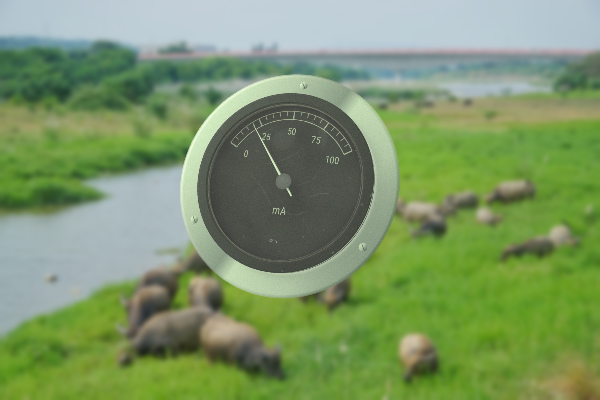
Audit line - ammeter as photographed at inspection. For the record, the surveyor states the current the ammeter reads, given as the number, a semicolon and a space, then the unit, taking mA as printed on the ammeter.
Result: 20; mA
